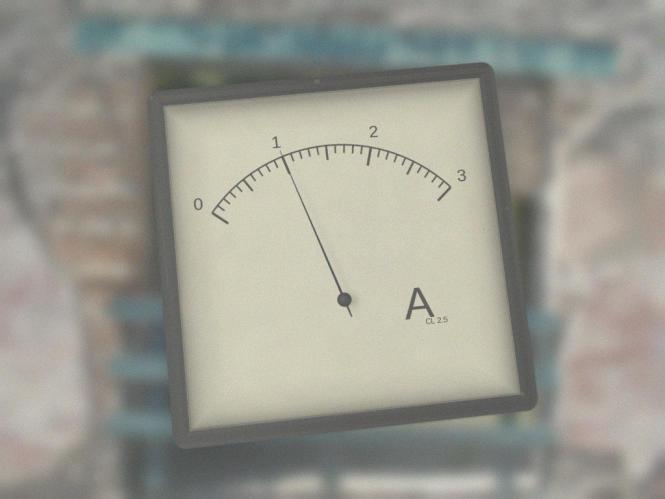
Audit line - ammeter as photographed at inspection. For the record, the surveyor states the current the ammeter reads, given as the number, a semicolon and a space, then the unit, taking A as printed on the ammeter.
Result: 1; A
